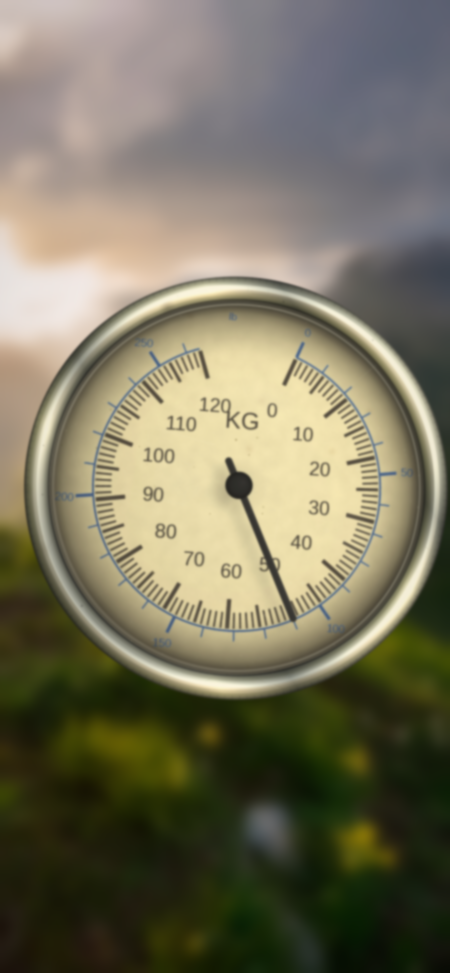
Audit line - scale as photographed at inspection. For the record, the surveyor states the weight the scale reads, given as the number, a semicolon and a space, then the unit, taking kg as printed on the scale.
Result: 50; kg
